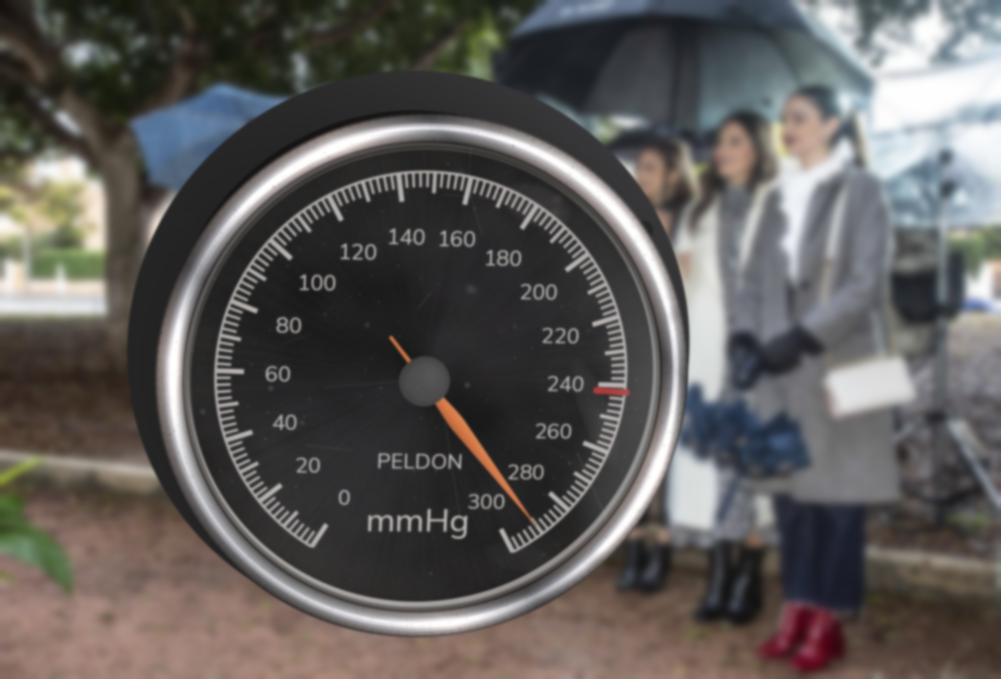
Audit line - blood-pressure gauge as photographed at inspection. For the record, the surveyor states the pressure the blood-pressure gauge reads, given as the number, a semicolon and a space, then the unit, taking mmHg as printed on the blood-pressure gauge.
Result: 290; mmHg
